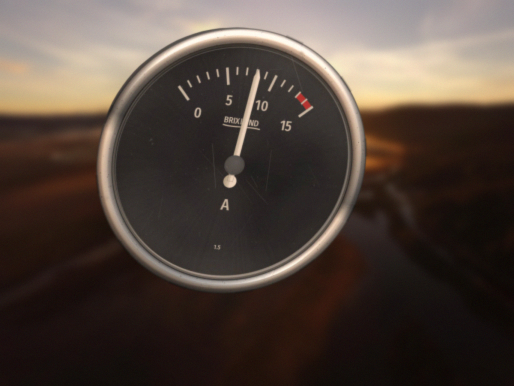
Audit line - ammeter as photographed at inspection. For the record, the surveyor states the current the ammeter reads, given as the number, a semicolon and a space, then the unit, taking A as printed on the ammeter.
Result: 8; A
